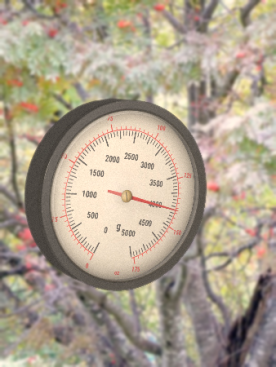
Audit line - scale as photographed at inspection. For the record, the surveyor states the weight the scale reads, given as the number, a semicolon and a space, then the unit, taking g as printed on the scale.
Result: 4000; g
